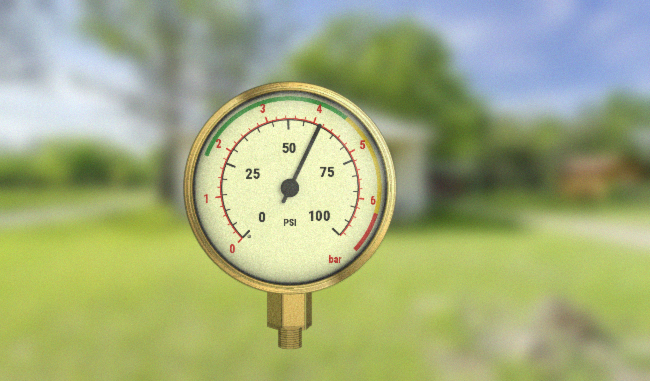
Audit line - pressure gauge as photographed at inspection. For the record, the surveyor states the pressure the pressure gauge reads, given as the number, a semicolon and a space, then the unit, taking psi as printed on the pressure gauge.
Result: 60; psi
